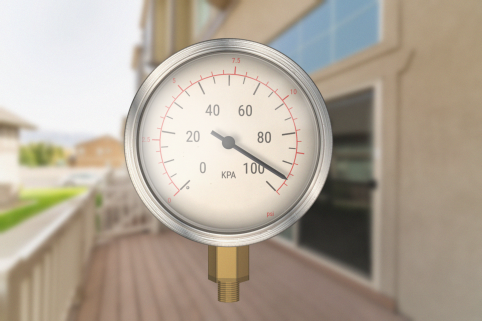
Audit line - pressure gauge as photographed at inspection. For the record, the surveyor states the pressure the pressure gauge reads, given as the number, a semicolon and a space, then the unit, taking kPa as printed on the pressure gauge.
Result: 95; kPa
